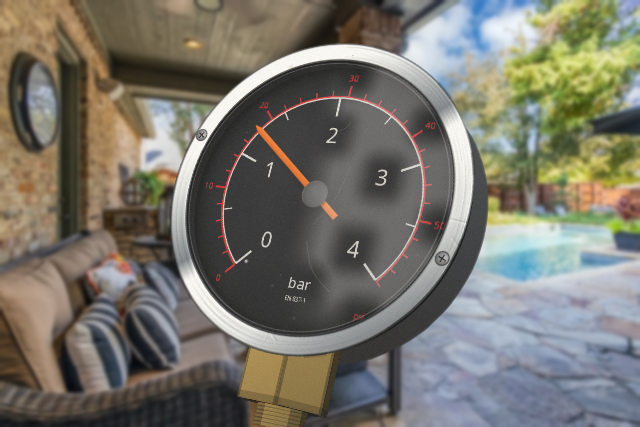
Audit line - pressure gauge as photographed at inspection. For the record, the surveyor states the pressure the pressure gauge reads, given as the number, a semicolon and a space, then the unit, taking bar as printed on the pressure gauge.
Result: 1.25; bar
